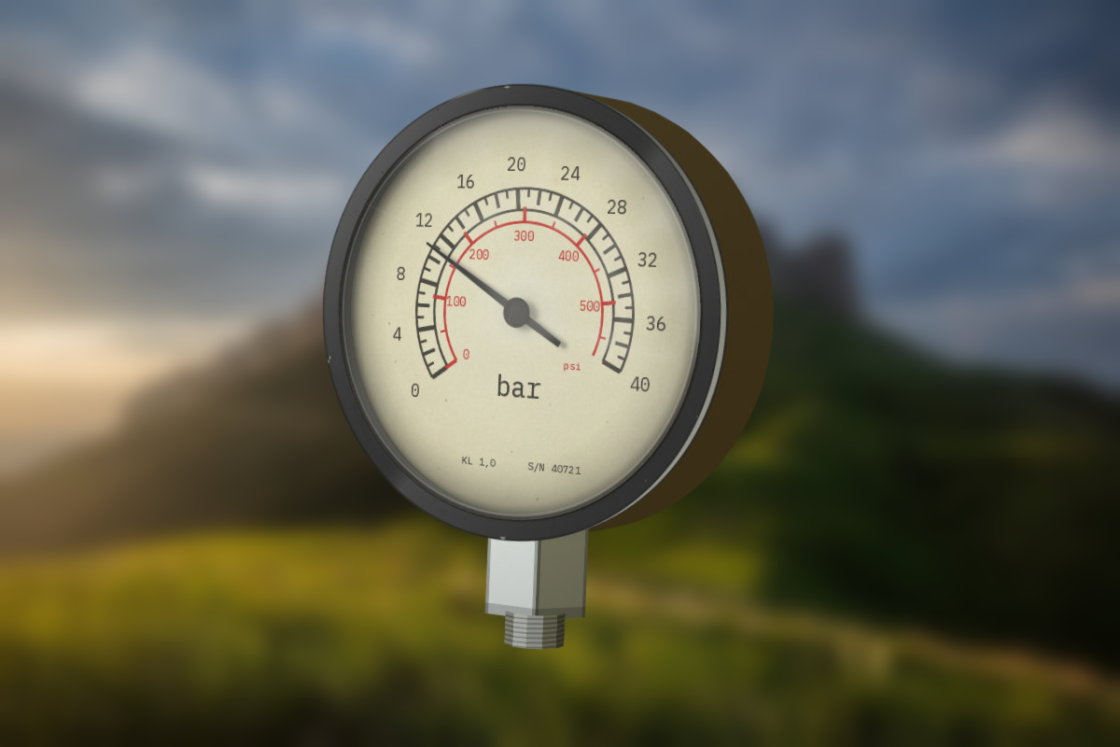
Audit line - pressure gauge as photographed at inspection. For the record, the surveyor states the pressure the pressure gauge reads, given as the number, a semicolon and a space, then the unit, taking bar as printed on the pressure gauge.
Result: 11; bar
